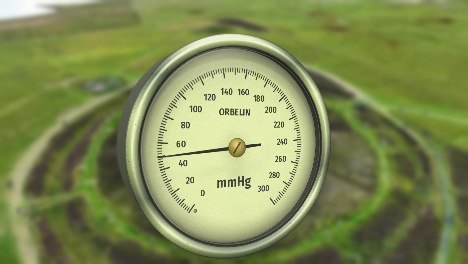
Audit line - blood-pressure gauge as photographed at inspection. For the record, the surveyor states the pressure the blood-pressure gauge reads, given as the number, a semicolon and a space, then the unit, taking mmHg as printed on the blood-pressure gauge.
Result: 50; mmHg
